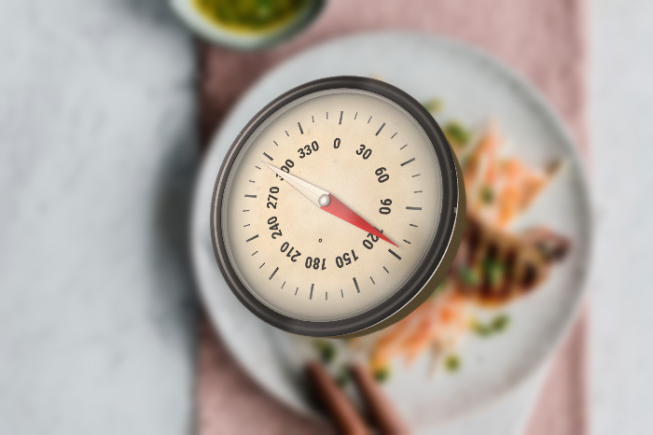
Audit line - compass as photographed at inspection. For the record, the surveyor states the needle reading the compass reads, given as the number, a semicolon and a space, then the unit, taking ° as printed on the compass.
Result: 115; °
